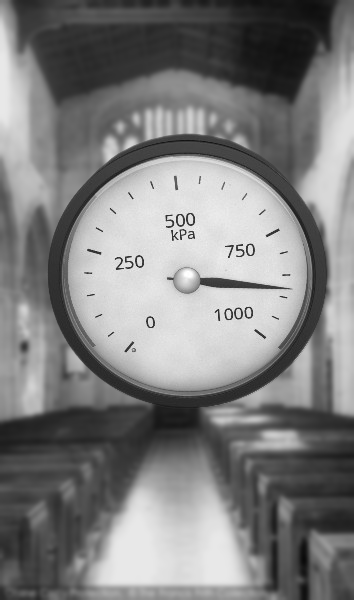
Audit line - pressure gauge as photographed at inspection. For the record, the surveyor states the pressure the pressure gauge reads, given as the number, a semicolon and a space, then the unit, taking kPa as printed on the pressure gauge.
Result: 875; kPa
